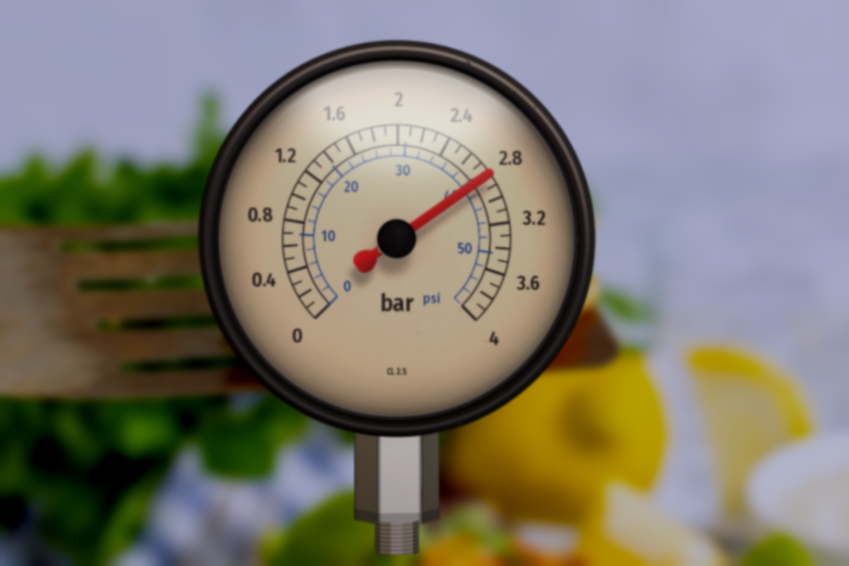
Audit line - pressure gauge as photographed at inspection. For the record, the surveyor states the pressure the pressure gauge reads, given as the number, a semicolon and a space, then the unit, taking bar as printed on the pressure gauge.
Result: 2.8; bar
